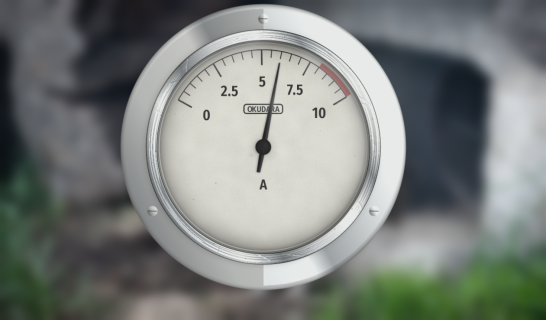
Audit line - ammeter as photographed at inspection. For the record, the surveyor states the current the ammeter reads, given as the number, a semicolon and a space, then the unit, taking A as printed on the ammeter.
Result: 6; A
